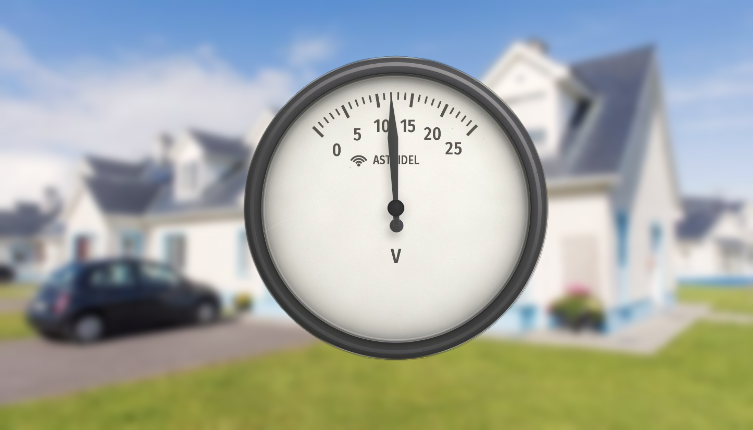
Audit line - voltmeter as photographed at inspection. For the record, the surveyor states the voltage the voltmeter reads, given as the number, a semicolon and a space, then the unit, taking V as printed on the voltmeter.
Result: 12; V
